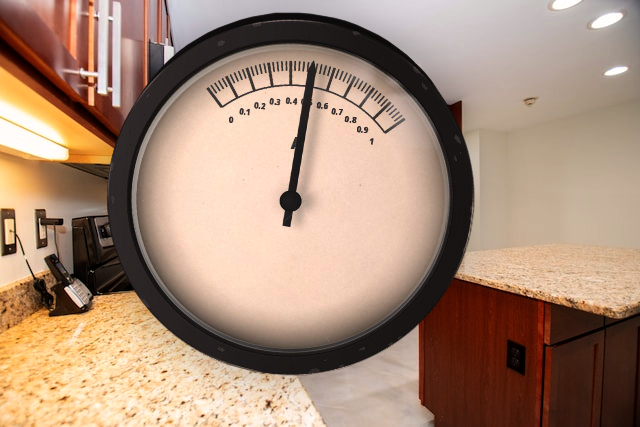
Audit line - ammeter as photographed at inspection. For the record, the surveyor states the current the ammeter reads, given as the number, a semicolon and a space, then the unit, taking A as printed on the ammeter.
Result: 0.5; A
